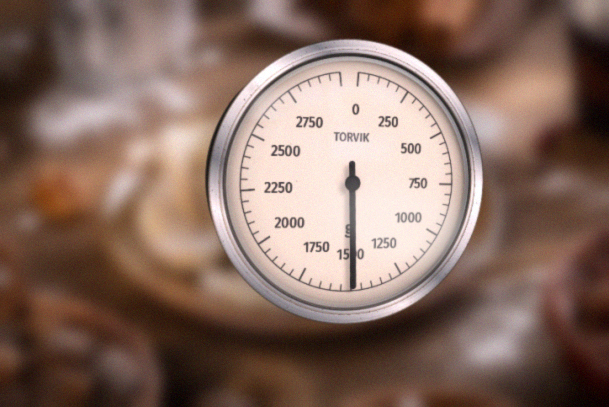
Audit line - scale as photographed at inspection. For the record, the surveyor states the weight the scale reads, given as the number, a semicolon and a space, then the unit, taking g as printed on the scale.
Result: 1500; g
